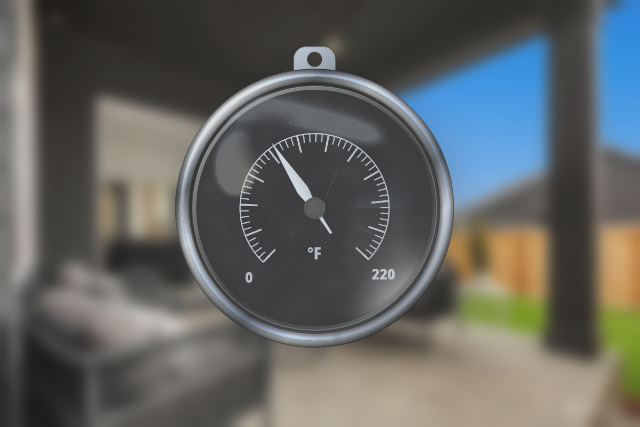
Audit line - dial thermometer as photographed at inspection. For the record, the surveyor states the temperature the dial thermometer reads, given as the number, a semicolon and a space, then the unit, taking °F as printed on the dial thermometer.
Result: 84; °F
